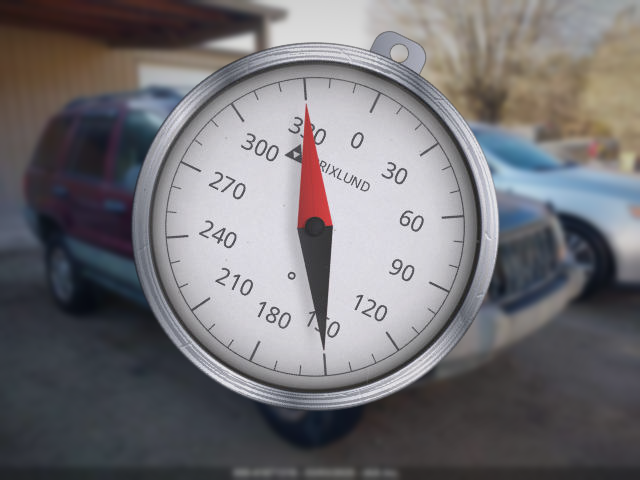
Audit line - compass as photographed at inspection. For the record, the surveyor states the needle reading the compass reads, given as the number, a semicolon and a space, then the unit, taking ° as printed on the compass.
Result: 330; °
